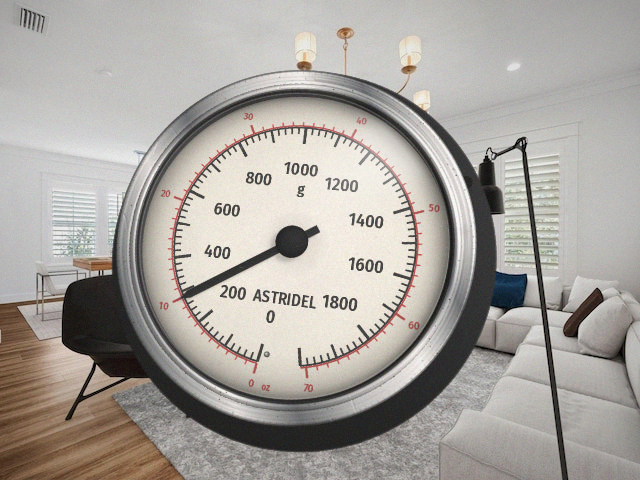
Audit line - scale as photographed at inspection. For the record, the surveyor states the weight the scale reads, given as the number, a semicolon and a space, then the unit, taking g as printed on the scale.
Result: 280; g
